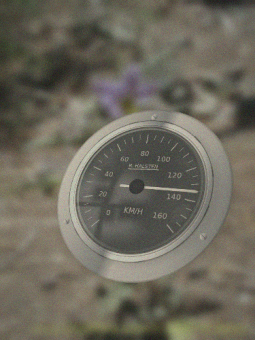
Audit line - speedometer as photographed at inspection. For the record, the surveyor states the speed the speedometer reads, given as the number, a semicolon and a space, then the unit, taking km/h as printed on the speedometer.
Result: 135; km/h
